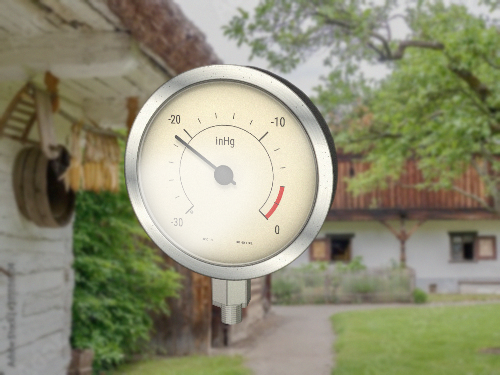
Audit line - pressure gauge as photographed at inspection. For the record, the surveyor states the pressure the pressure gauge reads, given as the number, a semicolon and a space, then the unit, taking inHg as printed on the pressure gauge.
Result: -21; inHg
